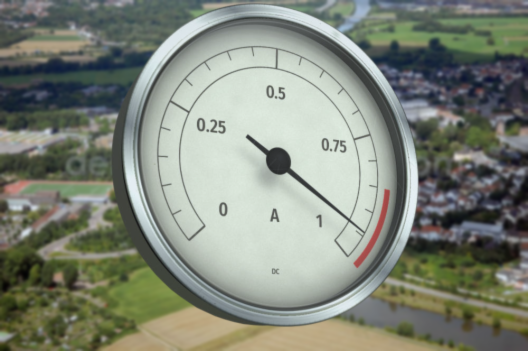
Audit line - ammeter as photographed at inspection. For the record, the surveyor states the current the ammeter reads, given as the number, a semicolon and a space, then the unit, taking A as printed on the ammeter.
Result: 0.95; A
